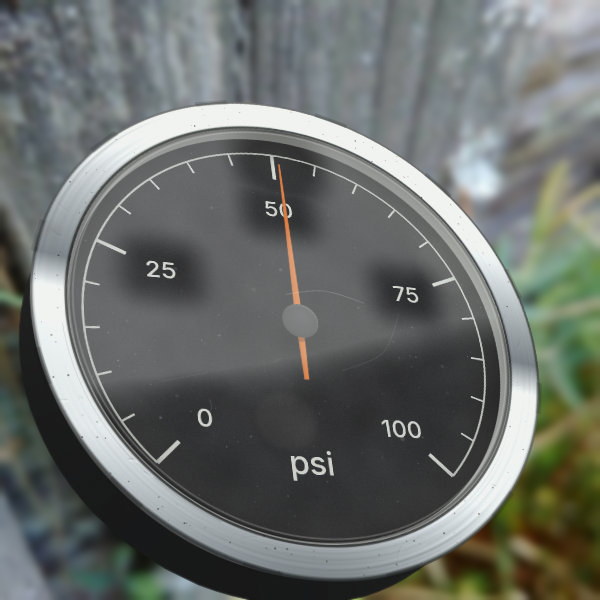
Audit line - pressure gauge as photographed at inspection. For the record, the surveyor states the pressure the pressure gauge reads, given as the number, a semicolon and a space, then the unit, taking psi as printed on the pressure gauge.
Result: 50; psi
